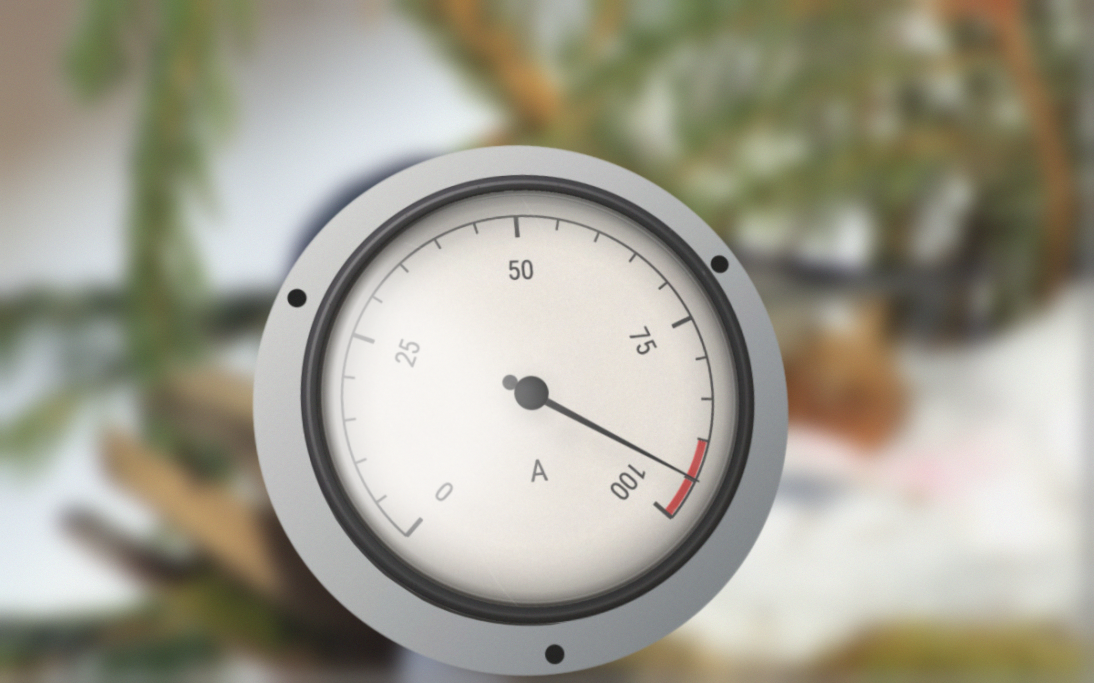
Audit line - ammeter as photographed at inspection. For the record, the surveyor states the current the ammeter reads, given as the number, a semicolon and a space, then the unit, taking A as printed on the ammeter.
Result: 95; A
